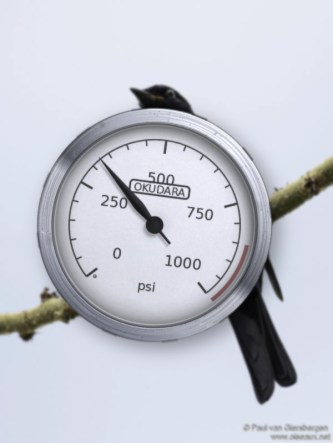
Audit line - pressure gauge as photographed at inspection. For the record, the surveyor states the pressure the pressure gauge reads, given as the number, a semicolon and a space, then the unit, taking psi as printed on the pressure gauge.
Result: 325; psi
